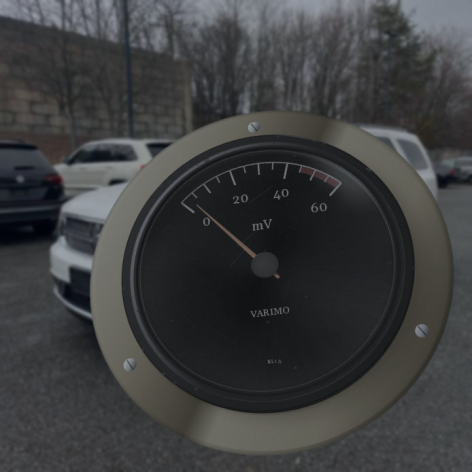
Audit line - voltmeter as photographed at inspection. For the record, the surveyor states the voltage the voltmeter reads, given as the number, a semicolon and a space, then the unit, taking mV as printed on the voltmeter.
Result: 2.5; mV
